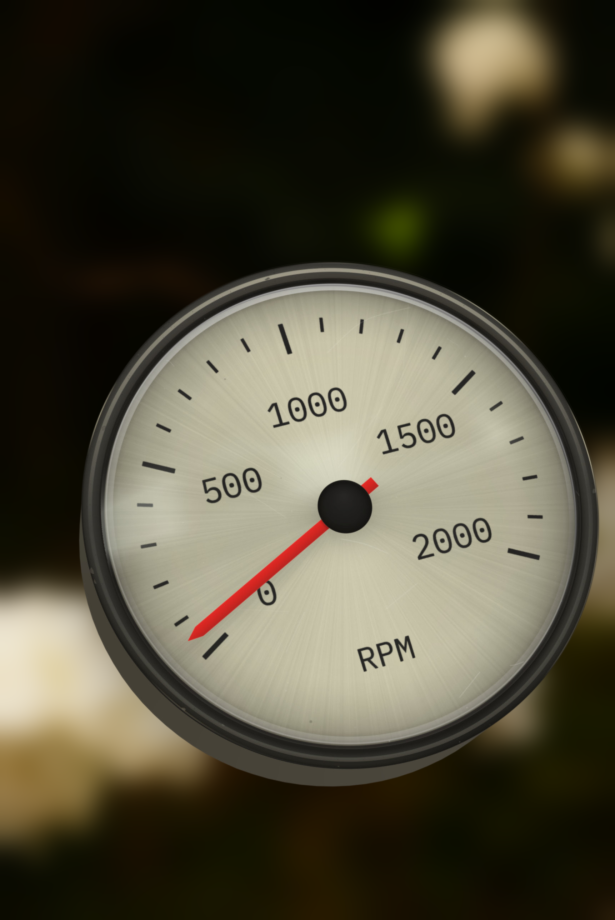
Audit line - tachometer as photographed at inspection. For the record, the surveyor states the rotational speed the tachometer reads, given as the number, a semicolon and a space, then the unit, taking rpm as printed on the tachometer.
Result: 50; rpm
